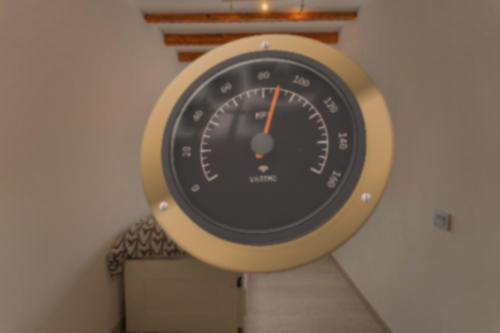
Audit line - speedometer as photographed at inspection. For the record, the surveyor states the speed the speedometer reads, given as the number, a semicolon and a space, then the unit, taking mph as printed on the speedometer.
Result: 90; mph
